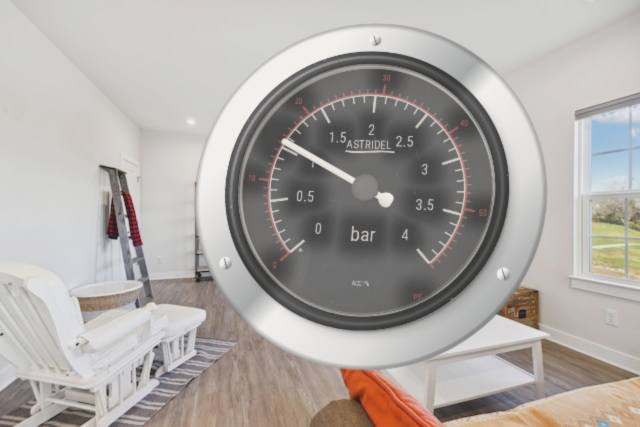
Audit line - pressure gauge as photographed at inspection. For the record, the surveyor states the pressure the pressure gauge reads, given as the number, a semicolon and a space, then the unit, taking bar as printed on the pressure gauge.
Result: 1.05; bar
